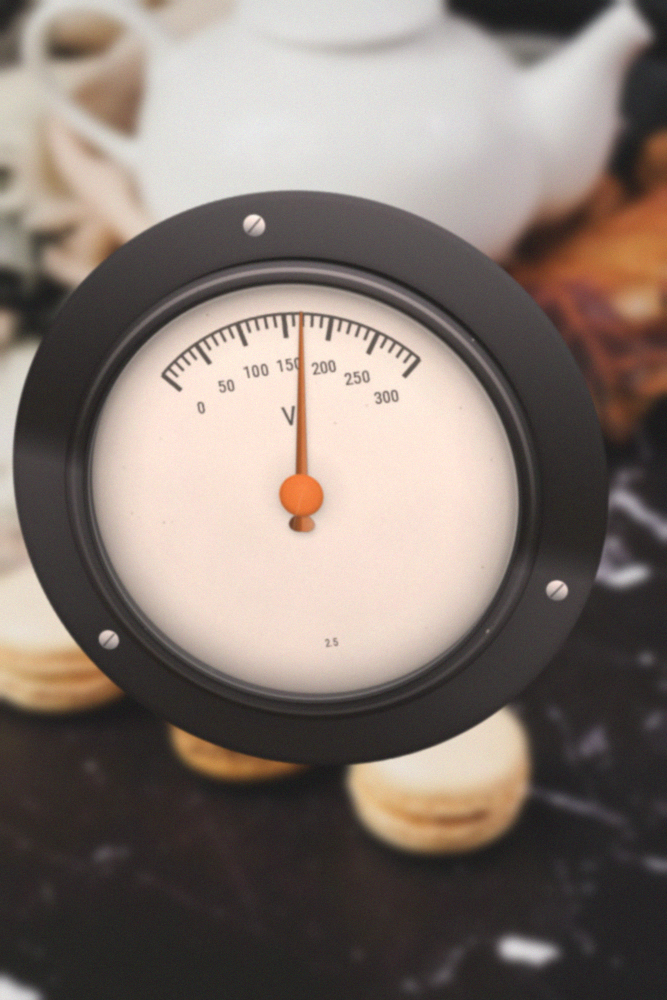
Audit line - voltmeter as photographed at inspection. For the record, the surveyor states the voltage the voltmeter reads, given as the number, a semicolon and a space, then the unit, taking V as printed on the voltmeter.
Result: 170; V
